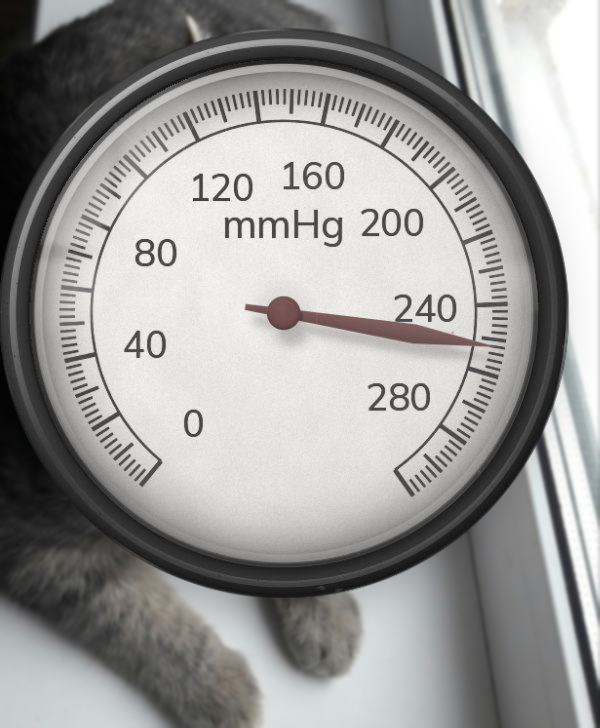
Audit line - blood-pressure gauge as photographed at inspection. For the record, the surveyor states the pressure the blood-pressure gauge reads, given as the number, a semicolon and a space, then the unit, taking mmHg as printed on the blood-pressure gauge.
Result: 252; mmHg
